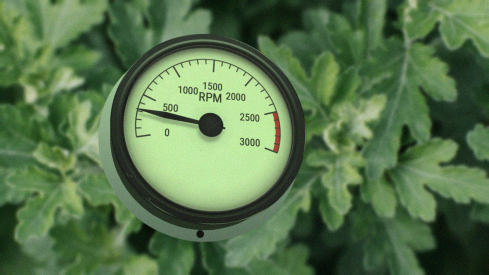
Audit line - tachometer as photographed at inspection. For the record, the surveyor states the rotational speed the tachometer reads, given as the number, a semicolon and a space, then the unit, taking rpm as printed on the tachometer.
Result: 300; rpm
